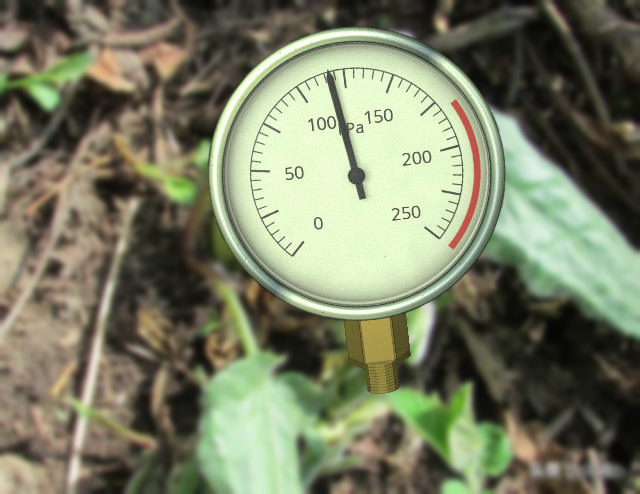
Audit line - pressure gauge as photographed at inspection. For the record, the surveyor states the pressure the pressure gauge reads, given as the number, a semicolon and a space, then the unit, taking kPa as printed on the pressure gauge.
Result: 117.5; kPa
